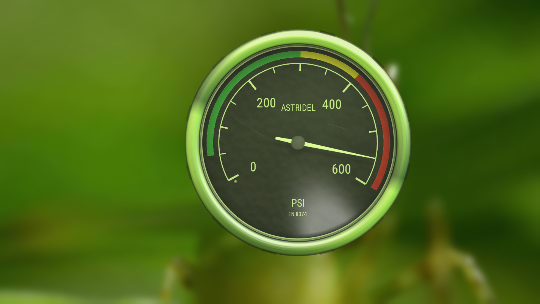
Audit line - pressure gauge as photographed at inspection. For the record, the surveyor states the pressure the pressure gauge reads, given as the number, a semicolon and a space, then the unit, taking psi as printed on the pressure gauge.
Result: 550; psi
